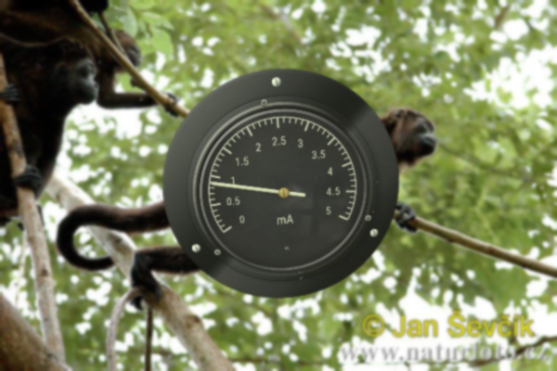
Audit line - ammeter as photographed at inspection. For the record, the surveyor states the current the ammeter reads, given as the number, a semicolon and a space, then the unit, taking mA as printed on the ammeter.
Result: 0.9; mA
